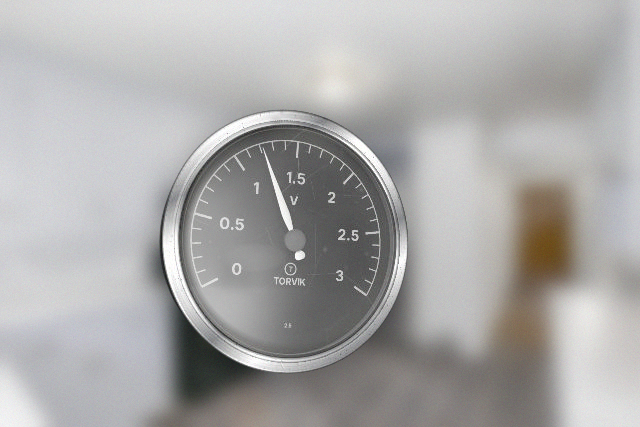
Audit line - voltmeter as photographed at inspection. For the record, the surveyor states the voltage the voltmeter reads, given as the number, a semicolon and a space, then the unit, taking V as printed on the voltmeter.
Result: 1.2; V
